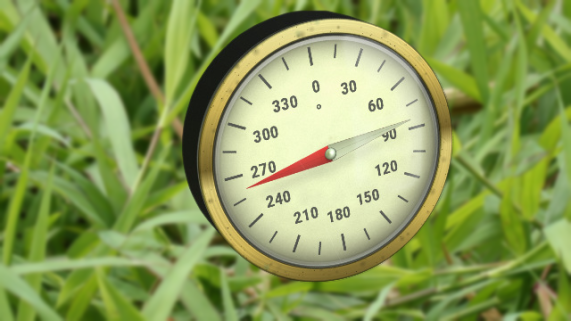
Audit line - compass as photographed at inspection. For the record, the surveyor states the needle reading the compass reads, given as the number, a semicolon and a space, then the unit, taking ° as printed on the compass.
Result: 262.5; °
